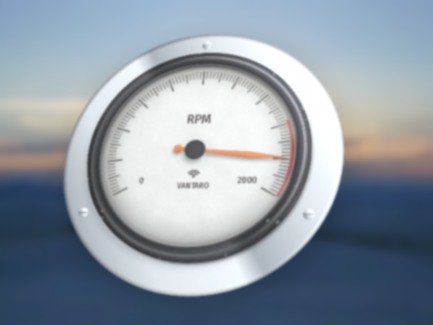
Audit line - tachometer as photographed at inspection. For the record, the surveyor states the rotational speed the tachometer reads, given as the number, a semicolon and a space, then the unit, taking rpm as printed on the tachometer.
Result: 1800; rpm
